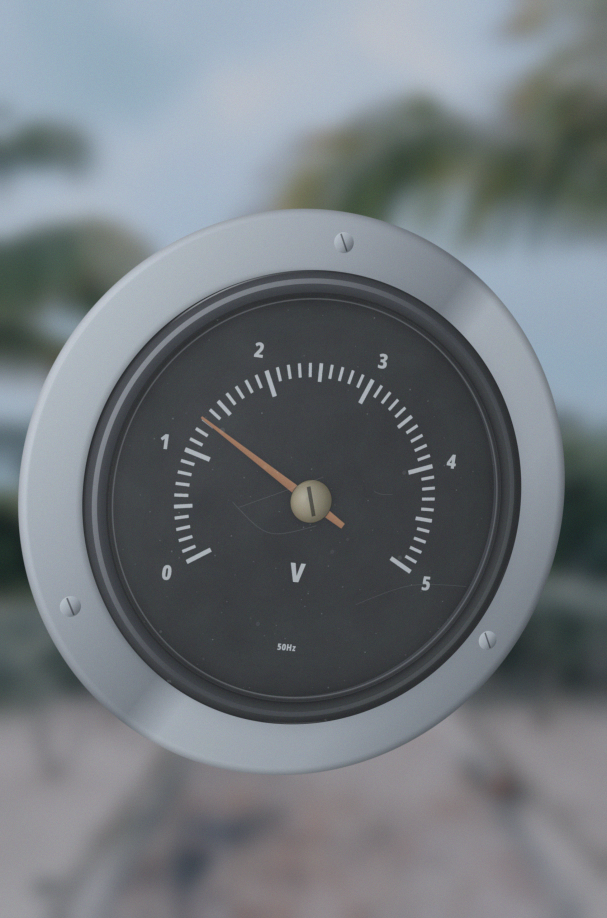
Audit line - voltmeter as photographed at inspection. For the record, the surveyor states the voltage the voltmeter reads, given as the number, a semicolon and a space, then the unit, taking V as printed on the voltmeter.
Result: 1.3; V
